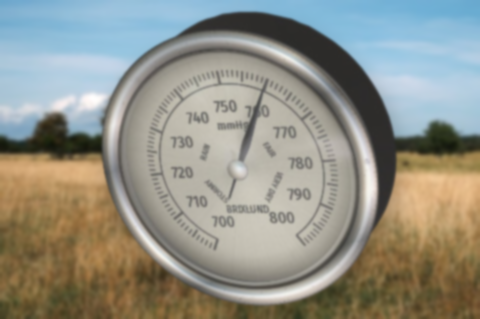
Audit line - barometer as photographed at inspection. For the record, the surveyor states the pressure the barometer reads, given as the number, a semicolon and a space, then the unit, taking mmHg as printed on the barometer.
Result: 760; mmHg
